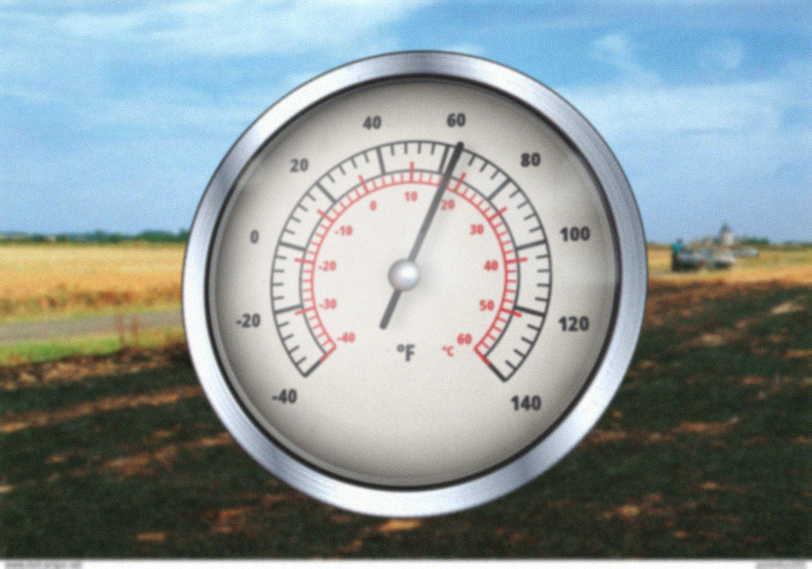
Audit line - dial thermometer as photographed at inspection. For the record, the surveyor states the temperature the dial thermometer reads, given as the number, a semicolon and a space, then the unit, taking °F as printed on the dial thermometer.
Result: 64; °F
